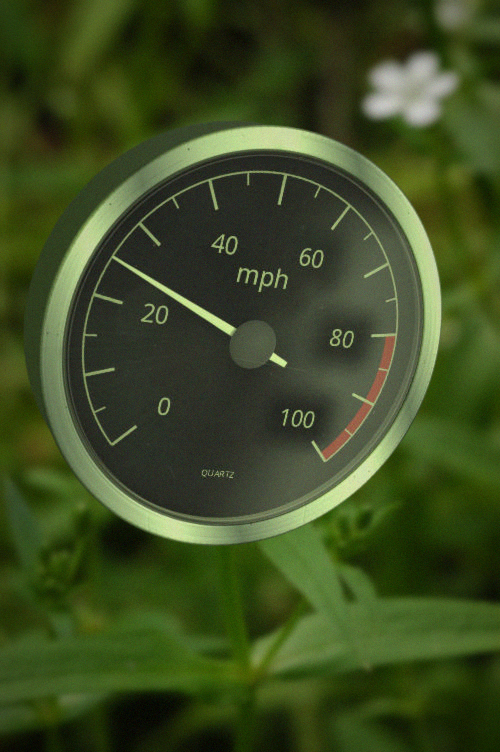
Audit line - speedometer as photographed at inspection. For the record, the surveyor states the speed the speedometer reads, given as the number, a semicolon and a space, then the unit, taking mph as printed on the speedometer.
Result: 25; mph
